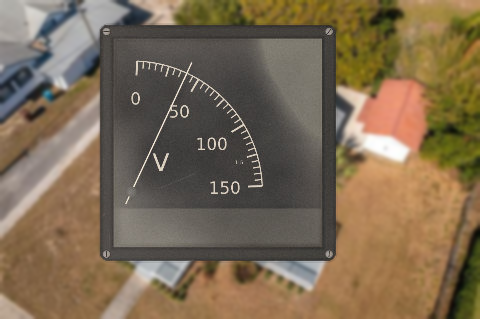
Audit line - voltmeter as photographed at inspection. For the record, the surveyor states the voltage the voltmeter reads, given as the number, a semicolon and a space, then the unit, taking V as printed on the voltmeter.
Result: 40; V
